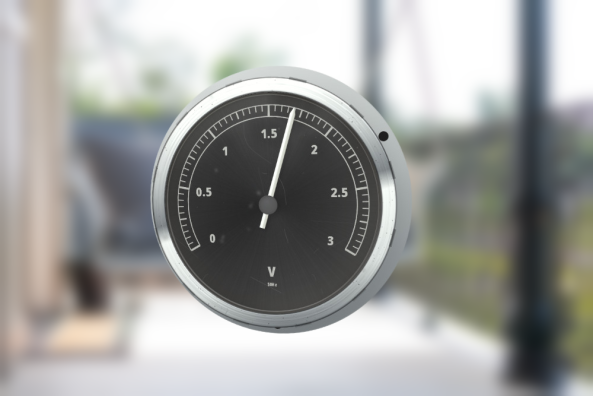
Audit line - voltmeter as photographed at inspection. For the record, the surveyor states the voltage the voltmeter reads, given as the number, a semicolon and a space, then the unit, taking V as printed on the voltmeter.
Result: 1.7; V
